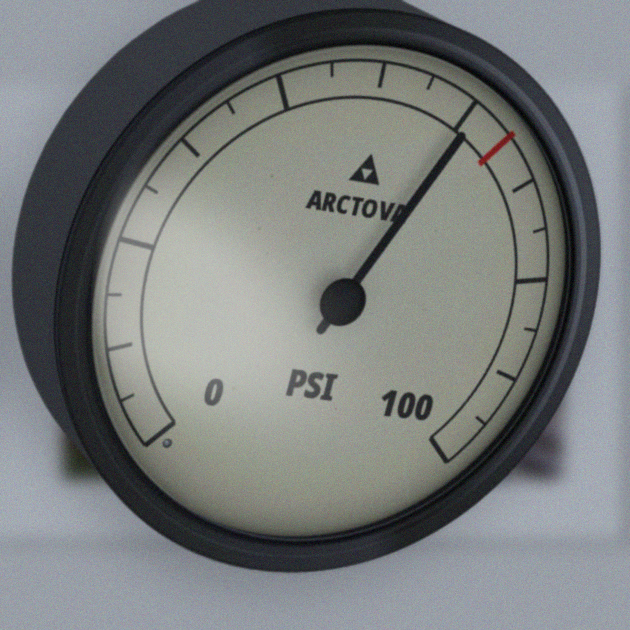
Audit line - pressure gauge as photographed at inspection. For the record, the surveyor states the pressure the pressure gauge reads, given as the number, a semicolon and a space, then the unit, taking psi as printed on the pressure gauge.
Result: 60; psi
